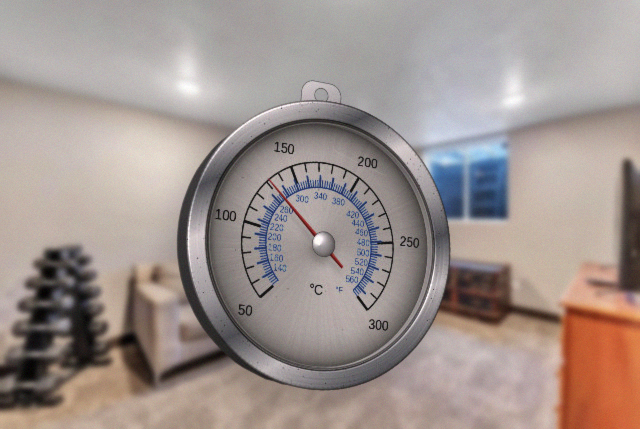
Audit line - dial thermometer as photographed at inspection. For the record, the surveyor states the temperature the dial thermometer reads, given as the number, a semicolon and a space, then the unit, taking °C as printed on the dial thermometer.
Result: 130; °C
